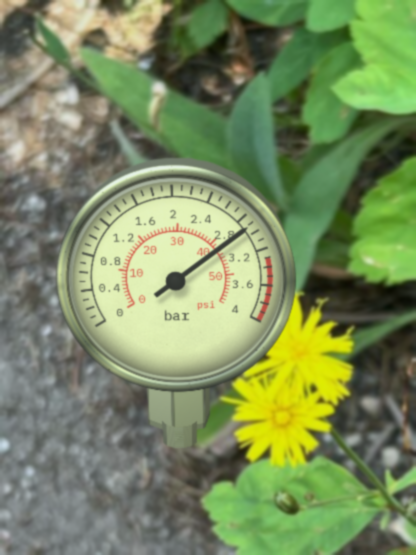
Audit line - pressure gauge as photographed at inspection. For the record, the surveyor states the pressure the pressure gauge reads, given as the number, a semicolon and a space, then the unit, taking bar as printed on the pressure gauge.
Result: 2.9; bar
